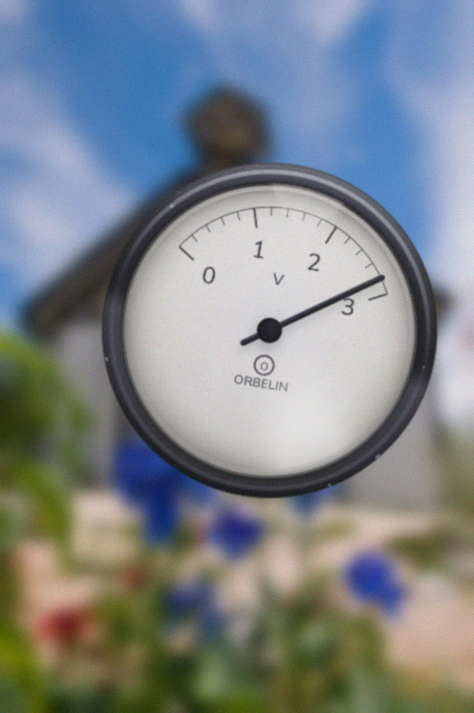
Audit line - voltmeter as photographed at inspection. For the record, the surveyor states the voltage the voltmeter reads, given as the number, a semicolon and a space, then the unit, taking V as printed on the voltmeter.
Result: 2.8; V
